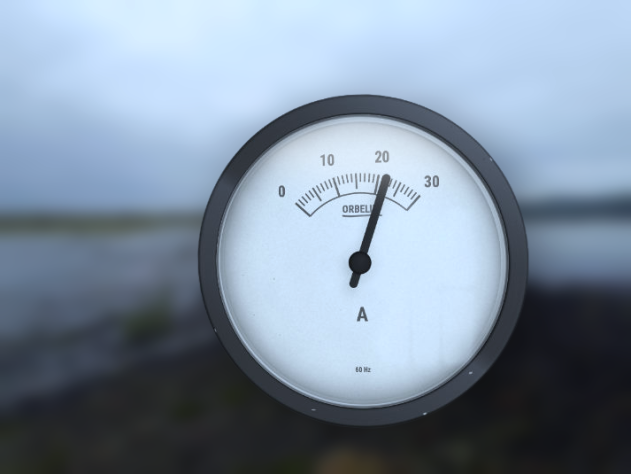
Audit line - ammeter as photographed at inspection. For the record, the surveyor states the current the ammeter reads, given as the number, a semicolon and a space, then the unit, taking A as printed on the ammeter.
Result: 22; A
